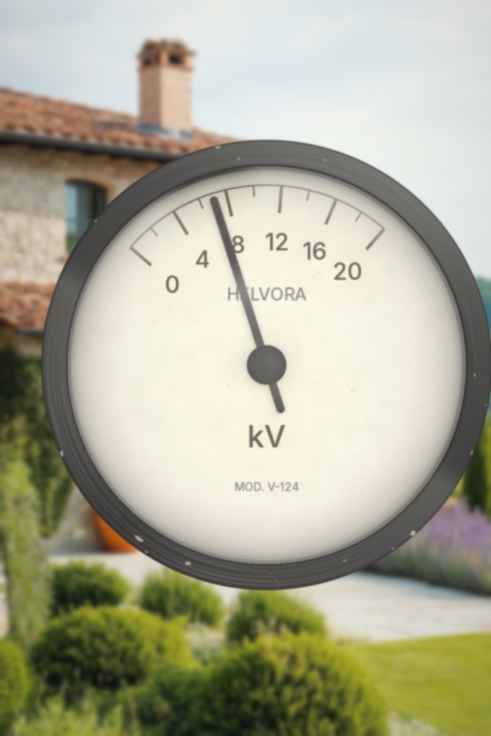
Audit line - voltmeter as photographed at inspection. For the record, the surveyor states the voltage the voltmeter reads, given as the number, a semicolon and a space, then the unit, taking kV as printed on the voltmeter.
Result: 7; kV
